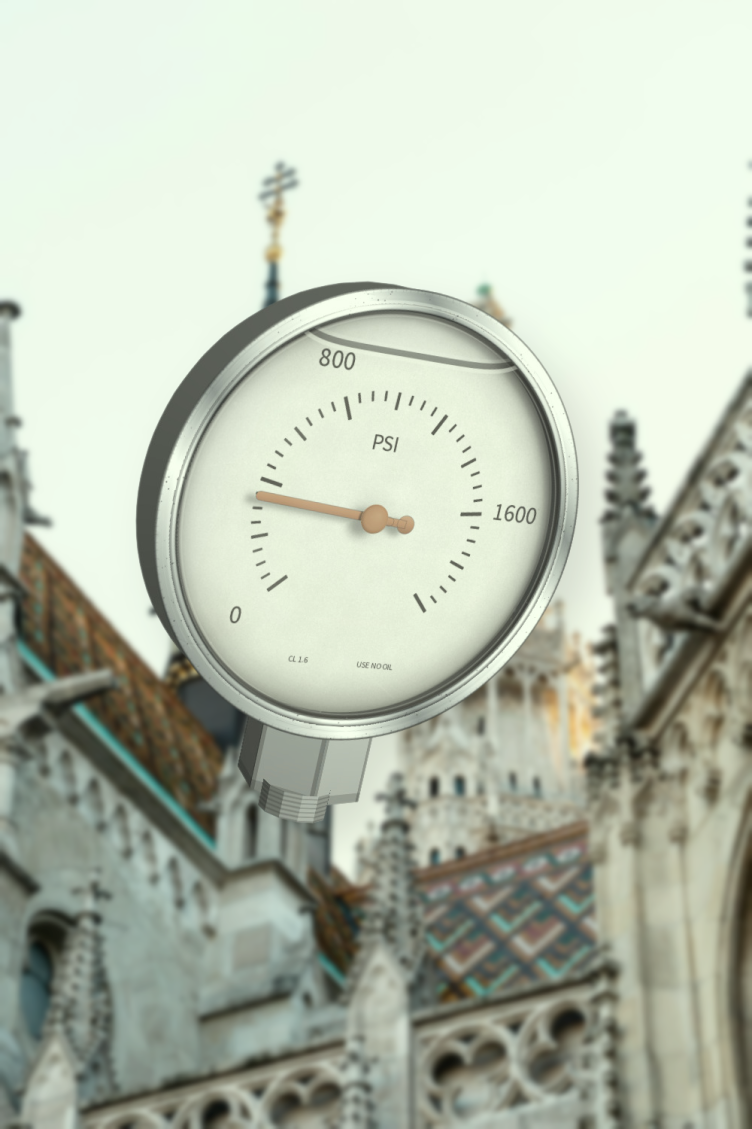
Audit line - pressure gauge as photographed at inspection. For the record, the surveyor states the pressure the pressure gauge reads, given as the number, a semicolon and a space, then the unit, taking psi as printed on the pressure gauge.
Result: 350; psi
